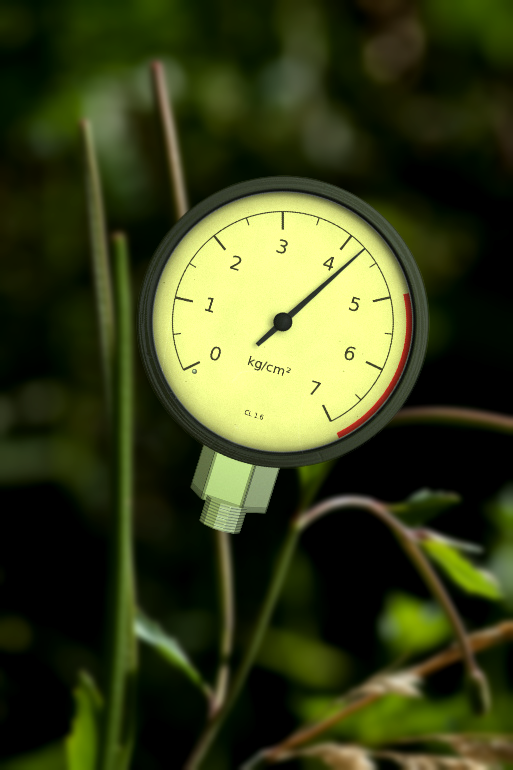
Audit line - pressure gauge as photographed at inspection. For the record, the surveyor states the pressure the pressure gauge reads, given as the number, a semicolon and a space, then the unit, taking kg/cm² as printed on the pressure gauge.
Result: 4.25; kg/cm²
